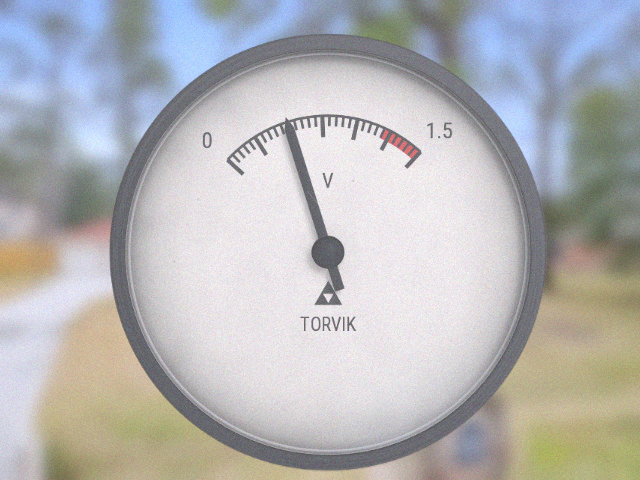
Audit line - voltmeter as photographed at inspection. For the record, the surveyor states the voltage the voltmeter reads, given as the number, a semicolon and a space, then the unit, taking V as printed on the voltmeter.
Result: 0.5; V
